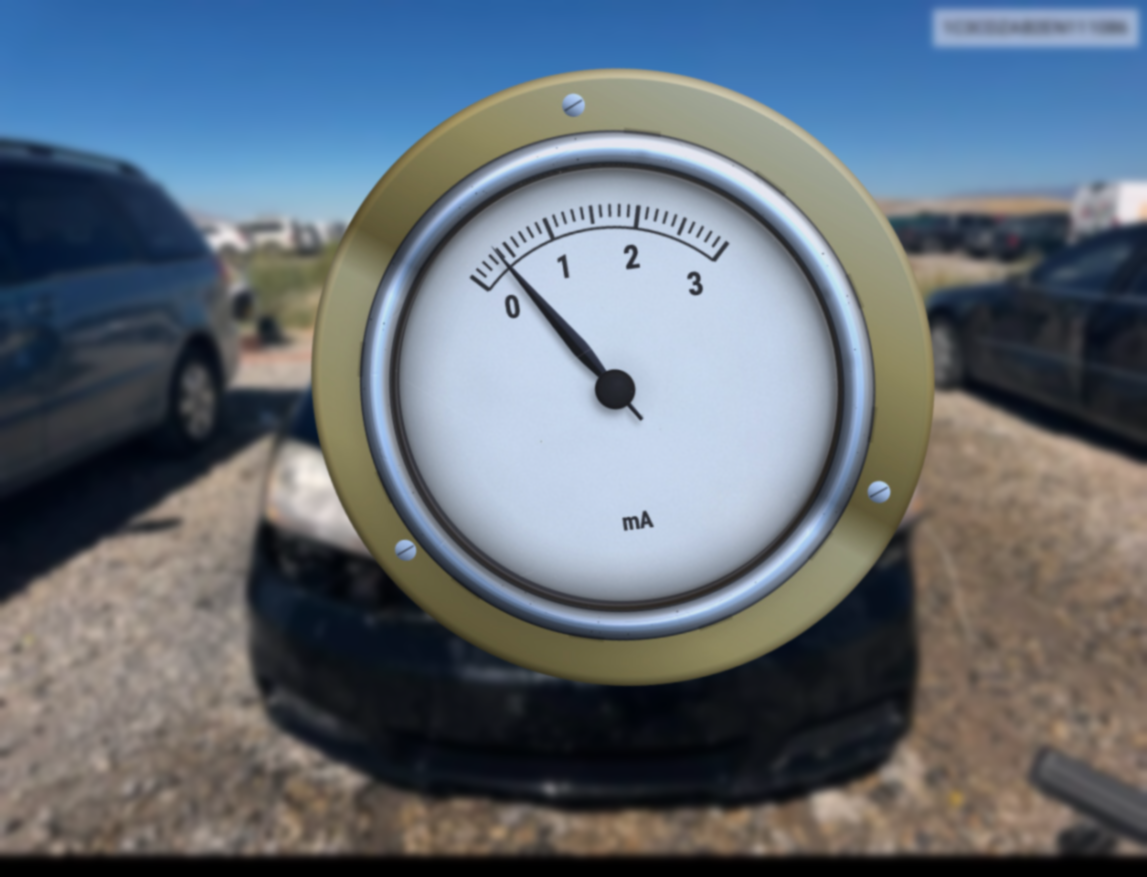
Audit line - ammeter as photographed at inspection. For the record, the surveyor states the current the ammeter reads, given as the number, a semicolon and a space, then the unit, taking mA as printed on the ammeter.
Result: 0.4; mA
